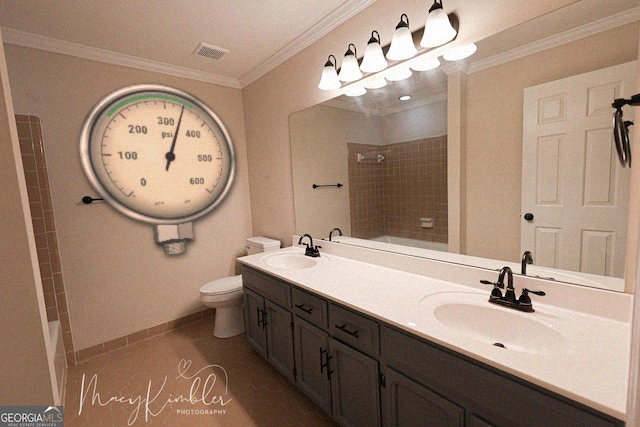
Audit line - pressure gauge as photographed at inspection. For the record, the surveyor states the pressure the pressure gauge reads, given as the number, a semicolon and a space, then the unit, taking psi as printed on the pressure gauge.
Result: 340; psi
